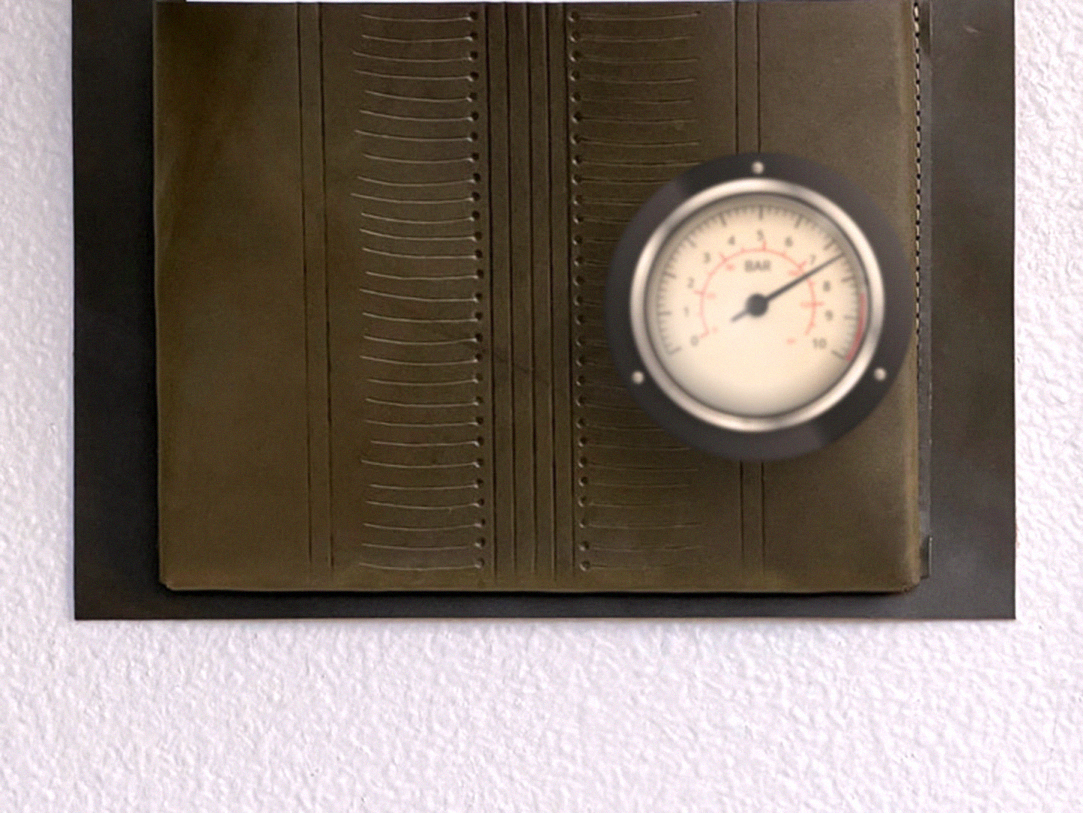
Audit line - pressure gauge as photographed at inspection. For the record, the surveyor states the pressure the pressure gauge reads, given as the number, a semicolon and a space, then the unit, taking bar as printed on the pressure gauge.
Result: 7.4; bar
